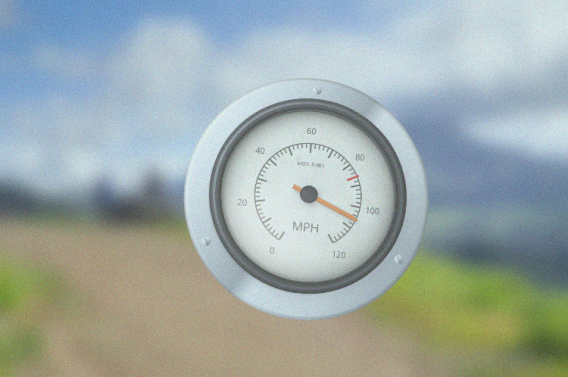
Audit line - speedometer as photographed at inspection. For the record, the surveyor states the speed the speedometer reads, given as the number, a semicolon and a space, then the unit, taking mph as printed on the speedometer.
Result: 106; mph
